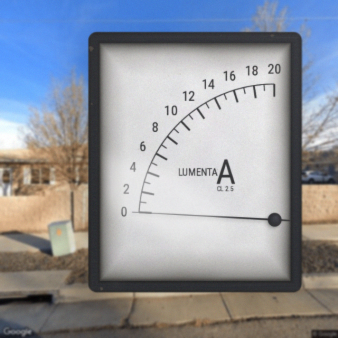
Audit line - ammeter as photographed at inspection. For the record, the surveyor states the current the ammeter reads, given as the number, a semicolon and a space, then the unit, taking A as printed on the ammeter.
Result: 0; A
